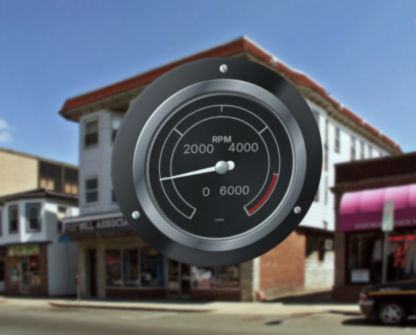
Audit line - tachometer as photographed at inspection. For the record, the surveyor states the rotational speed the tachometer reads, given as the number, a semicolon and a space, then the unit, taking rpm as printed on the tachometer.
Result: 1000; rpm
